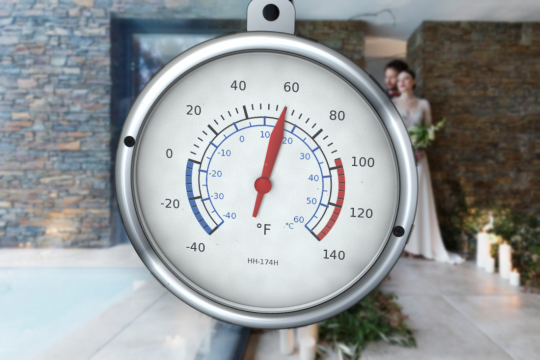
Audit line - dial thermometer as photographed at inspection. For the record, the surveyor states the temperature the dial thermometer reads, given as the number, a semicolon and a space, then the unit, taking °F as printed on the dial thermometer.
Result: 60; °F
